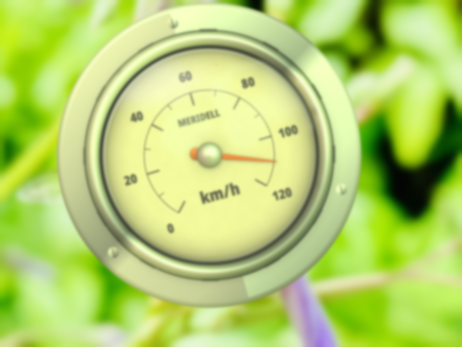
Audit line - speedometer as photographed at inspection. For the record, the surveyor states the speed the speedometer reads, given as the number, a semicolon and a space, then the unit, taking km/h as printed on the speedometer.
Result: 110; km/h
